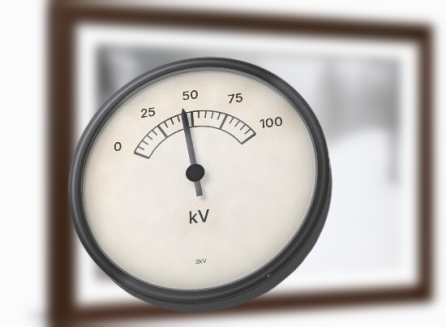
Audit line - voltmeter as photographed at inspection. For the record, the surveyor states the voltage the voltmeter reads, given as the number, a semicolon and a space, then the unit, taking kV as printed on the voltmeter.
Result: 45; kV
